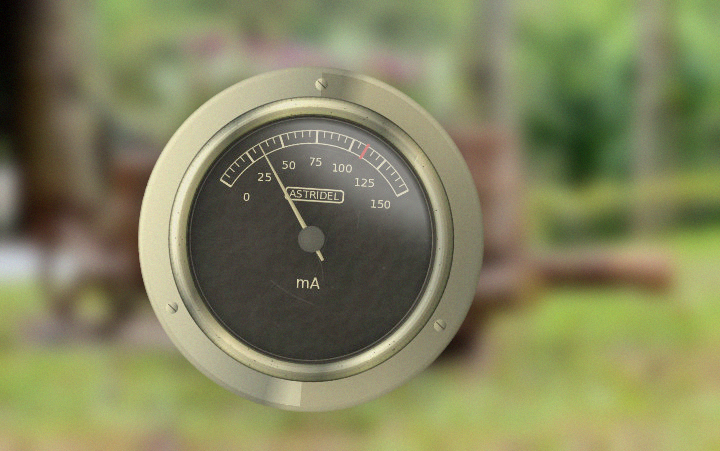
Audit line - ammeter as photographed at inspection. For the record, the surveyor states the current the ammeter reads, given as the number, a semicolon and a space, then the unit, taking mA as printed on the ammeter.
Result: 35; mA
